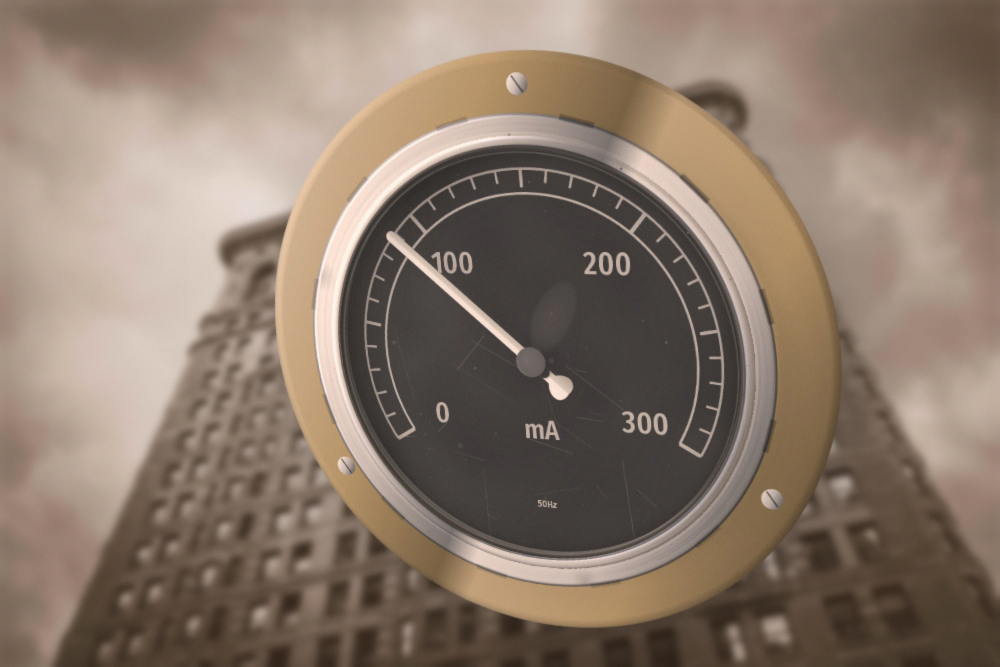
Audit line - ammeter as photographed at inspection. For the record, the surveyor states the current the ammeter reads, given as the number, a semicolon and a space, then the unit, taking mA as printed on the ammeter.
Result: 90; mA
